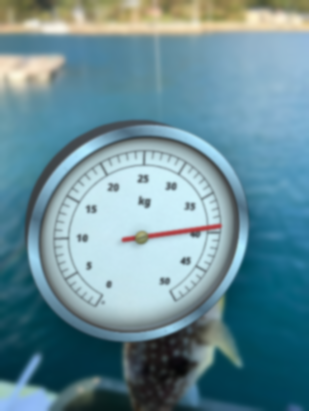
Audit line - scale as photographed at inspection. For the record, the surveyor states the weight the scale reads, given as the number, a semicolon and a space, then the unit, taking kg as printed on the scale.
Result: 39; kg
